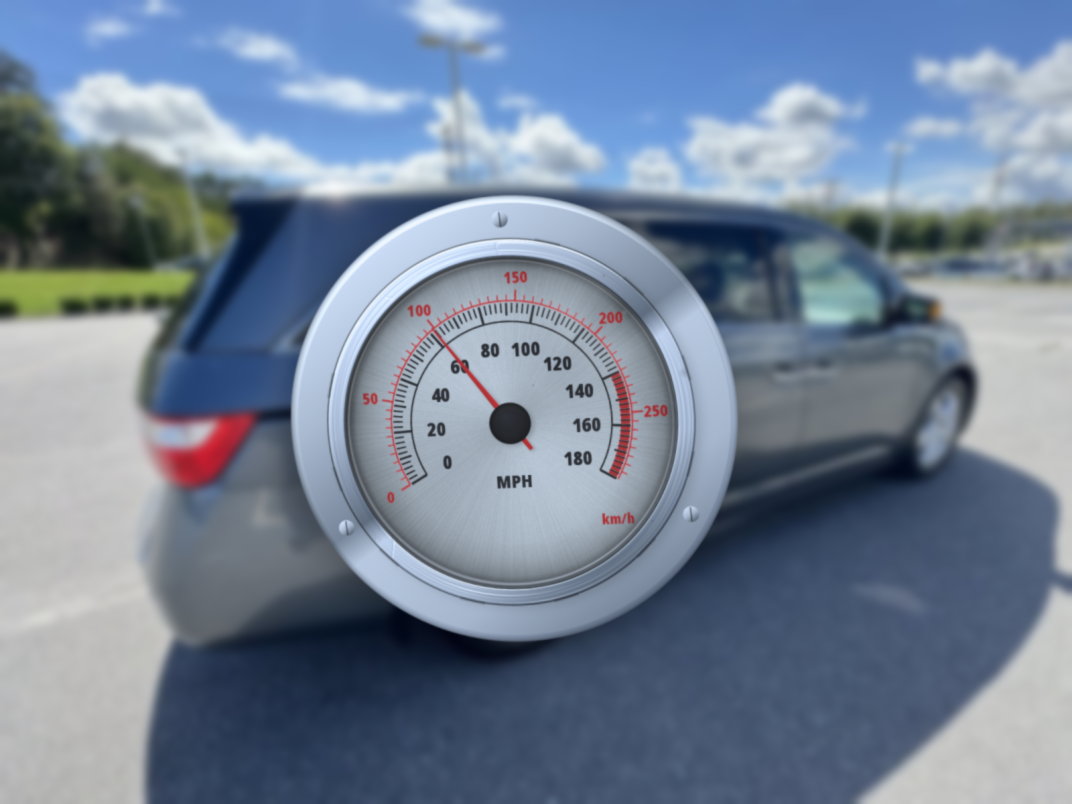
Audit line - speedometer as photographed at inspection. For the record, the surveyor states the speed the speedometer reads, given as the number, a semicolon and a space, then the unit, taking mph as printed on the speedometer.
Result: 62; mph
